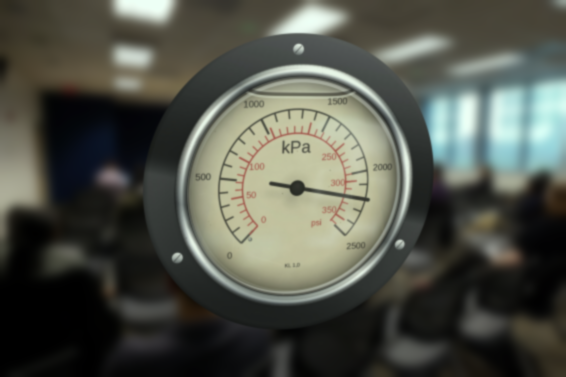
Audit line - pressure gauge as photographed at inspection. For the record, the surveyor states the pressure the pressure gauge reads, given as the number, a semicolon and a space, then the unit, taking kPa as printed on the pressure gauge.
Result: 2200; kPa
